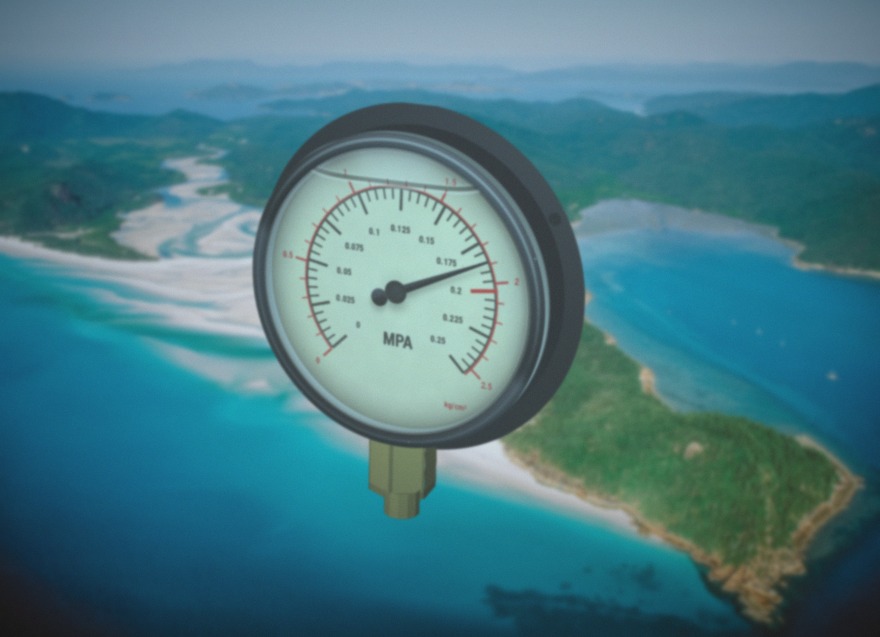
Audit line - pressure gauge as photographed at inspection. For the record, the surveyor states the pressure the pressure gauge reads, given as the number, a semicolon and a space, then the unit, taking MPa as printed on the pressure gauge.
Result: 0.185; MPa
